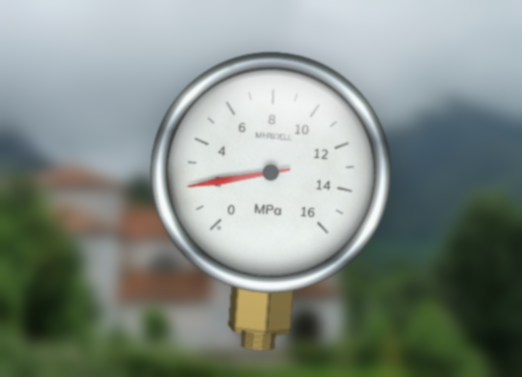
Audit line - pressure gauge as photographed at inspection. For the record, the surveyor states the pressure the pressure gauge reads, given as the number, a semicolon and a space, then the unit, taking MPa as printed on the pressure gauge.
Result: 2; MPa
